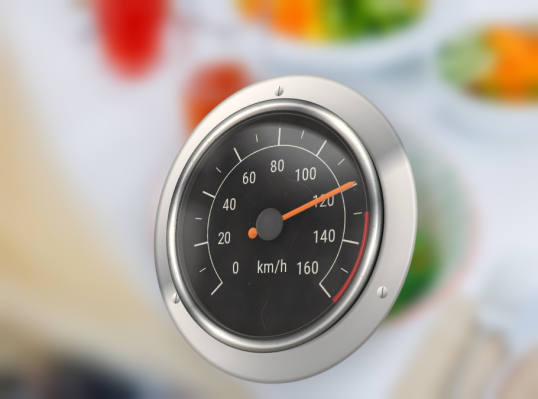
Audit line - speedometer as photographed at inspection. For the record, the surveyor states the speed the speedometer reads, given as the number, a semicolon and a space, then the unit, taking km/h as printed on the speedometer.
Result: 120; km/h
